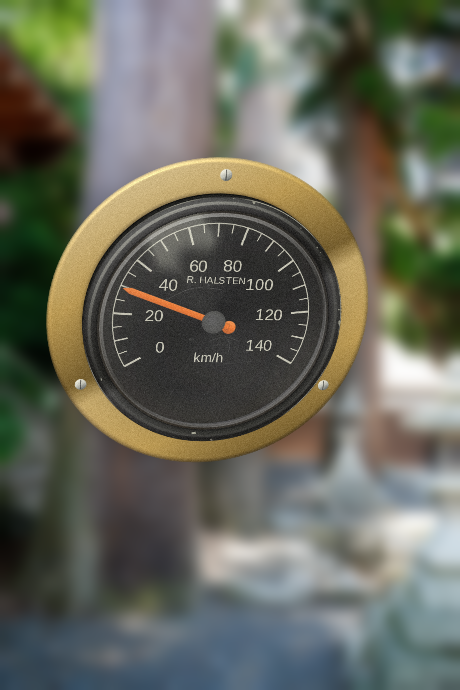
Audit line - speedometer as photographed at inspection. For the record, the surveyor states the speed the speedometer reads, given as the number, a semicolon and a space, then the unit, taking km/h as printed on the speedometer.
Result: 30; km/h
